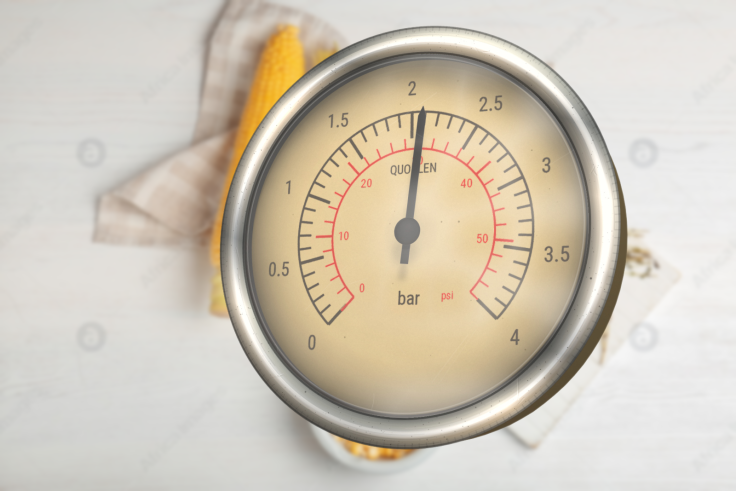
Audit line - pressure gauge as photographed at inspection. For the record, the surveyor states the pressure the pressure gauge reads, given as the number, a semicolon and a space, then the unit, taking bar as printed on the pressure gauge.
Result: 2.1; bar
